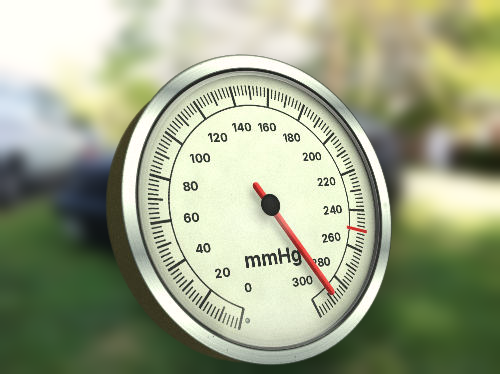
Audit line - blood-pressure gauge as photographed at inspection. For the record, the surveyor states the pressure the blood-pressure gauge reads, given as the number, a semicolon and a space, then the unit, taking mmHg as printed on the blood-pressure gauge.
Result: 290; mmHg
